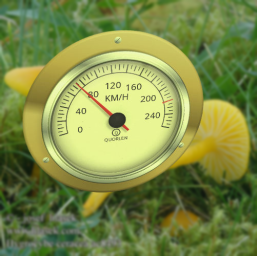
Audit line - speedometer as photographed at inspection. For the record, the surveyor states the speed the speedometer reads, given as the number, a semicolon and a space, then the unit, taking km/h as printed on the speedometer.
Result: 75; km/h
